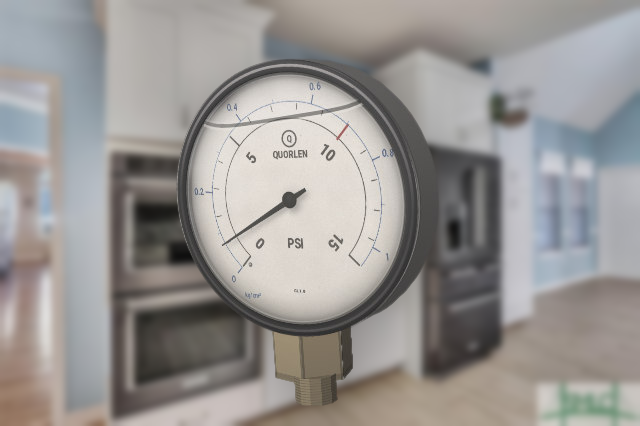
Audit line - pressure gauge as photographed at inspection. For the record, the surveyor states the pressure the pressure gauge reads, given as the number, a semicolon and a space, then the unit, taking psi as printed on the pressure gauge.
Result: 1; psi
